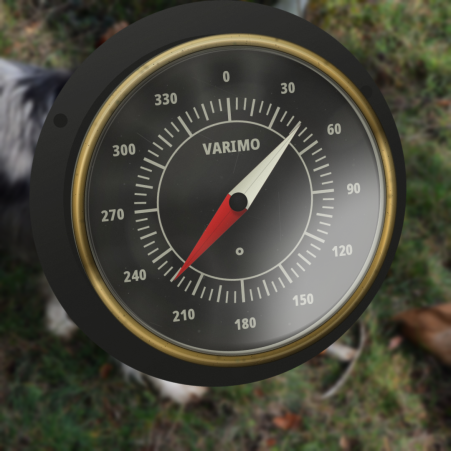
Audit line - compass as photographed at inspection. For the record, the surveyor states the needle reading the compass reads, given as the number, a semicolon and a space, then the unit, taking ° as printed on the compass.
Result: 225; °
